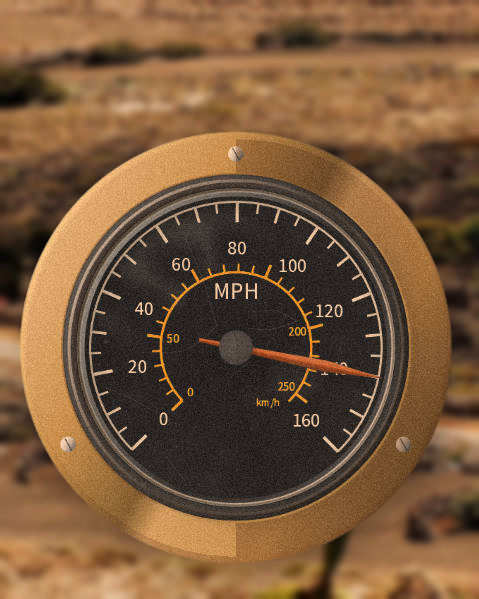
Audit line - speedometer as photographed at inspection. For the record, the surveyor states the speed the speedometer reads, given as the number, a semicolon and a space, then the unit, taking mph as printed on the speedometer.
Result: 140; mph
